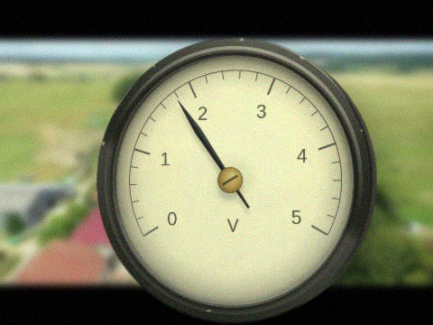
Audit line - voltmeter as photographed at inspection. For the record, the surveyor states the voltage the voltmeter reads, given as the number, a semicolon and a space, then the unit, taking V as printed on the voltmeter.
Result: 1.8; V
